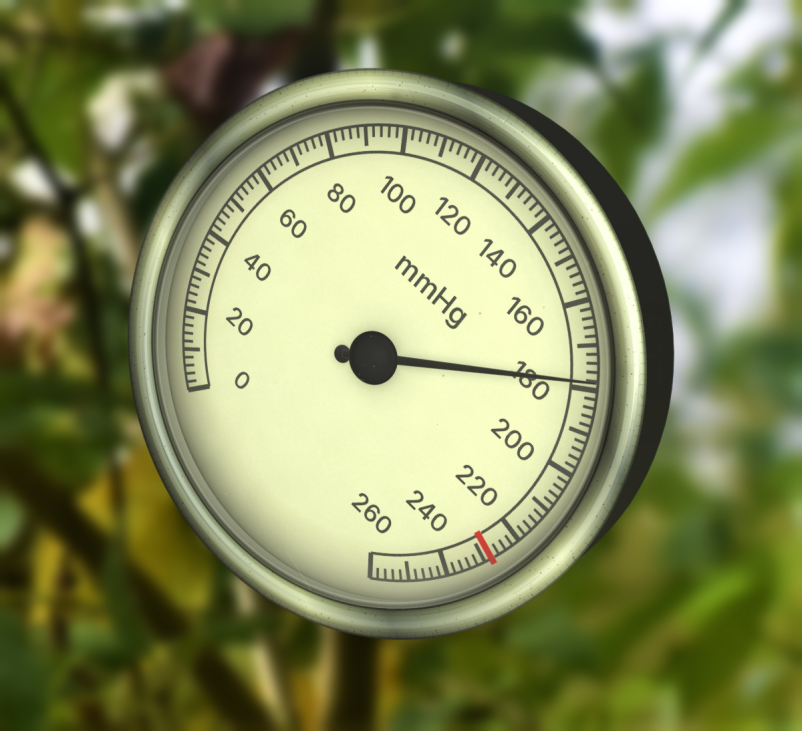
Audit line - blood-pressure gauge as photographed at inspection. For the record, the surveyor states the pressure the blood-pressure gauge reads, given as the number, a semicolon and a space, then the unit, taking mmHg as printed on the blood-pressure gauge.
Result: 178; mmHg
